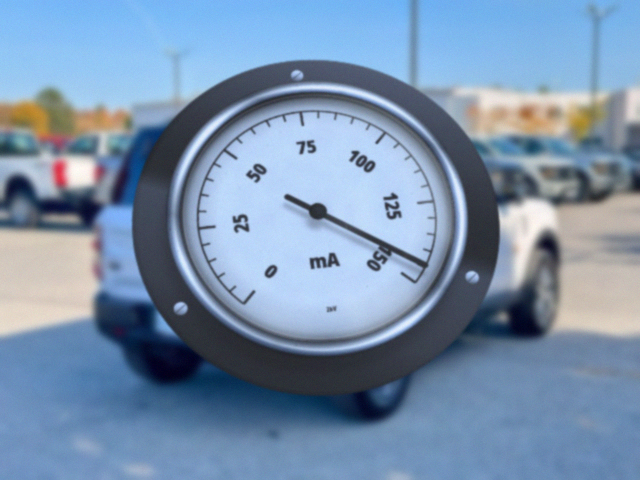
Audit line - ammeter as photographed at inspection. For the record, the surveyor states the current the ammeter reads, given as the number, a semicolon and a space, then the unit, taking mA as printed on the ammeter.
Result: 145; mA
